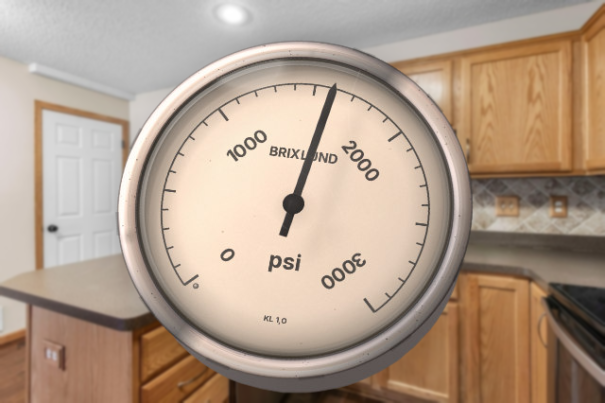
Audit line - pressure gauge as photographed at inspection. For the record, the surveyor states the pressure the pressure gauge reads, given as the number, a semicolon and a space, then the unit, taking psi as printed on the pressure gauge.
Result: 1600; psi
